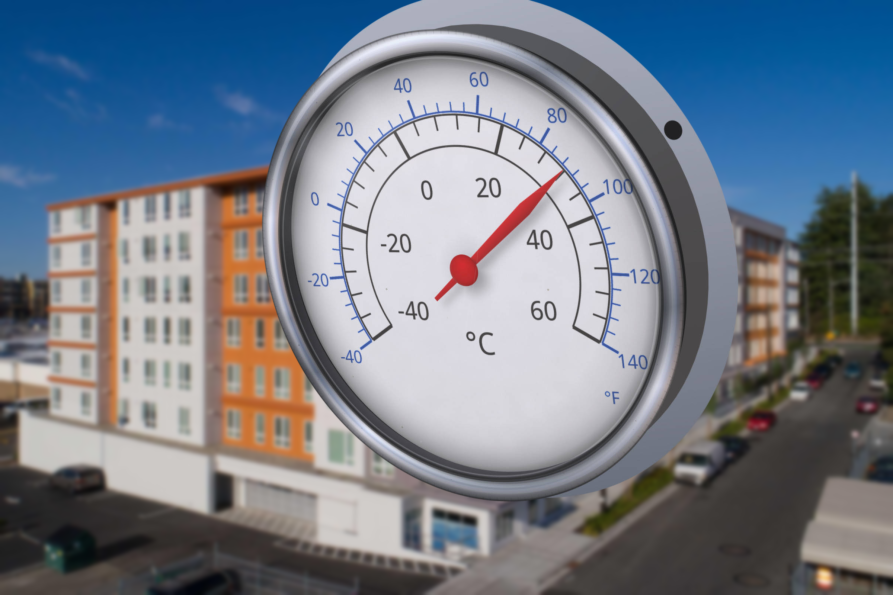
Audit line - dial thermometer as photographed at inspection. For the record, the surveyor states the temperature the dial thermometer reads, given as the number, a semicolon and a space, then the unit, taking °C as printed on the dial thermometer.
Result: 32; °C
